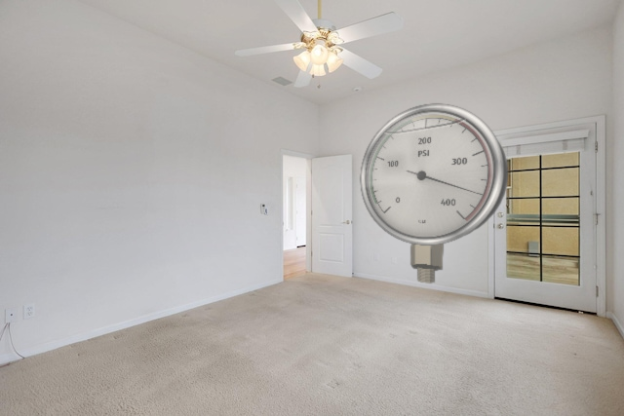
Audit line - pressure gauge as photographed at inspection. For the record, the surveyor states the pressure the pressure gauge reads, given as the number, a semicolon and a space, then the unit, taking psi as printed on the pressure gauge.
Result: 360; psi
